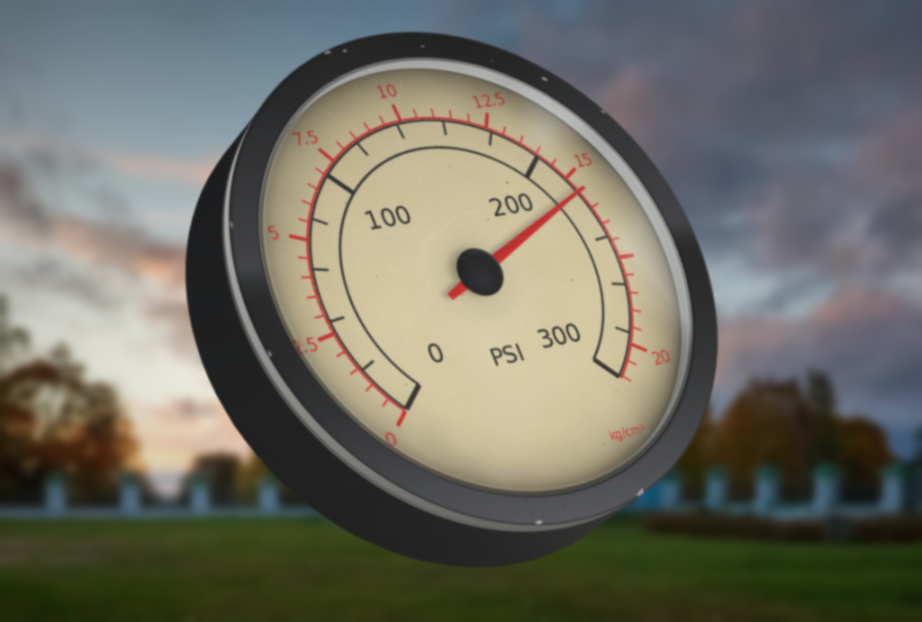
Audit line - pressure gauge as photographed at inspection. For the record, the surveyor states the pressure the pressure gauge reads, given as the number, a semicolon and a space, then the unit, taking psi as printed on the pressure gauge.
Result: 220; psi
